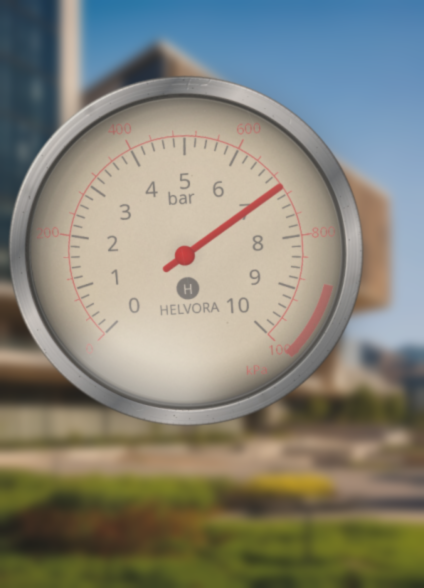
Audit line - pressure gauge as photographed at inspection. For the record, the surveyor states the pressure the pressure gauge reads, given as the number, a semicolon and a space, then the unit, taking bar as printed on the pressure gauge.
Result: 7; bar
